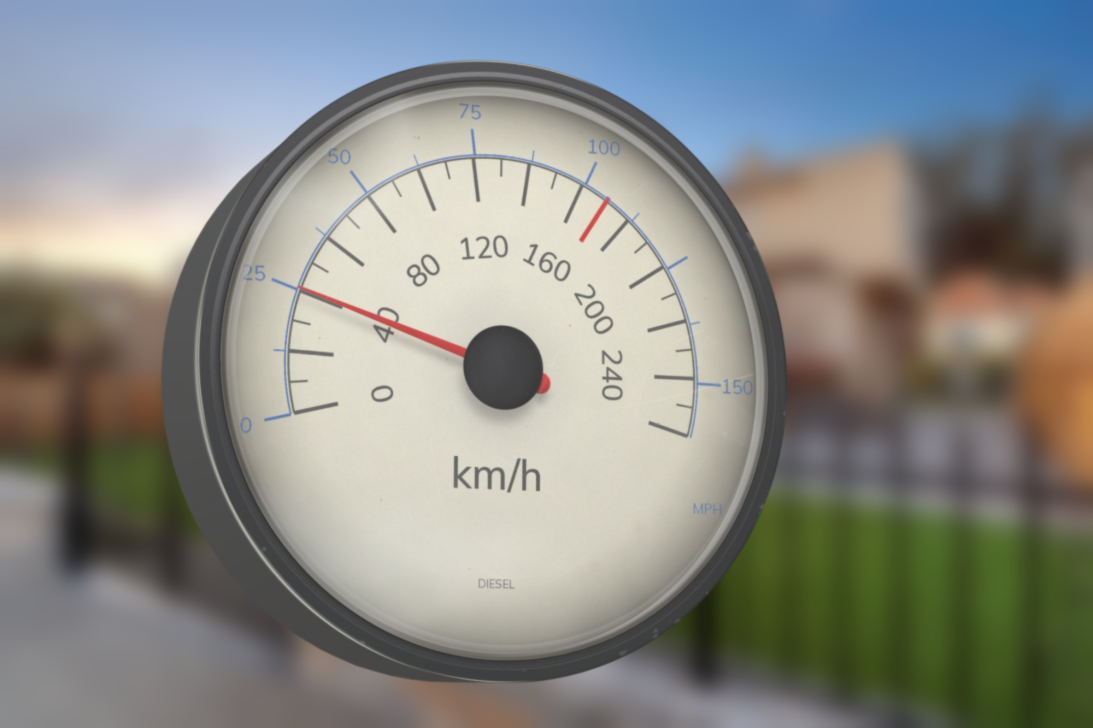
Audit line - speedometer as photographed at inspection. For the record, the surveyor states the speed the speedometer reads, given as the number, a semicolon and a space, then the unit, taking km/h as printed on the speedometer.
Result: 40; km/h
